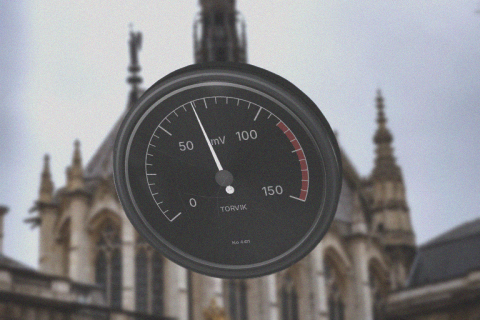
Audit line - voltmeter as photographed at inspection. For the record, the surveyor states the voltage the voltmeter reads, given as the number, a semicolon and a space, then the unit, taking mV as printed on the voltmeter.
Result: 70; mV
